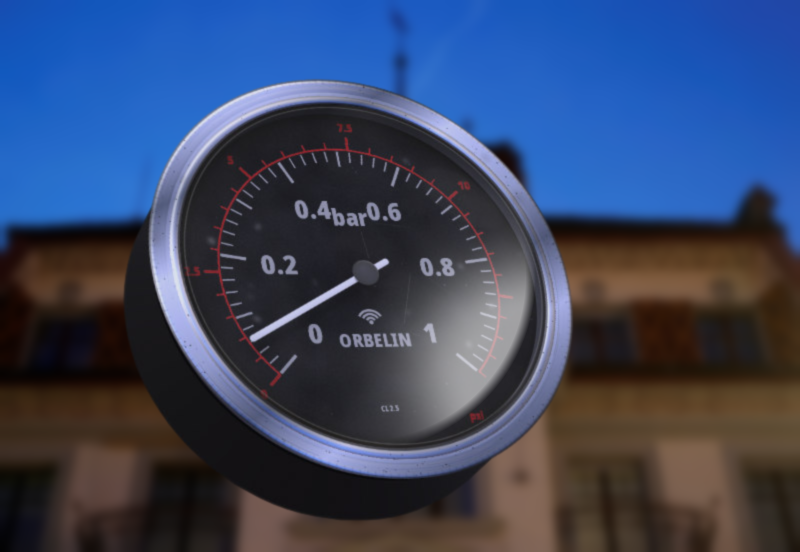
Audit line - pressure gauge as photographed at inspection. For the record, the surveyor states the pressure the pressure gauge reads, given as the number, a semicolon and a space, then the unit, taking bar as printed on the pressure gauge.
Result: 0.06; bar
